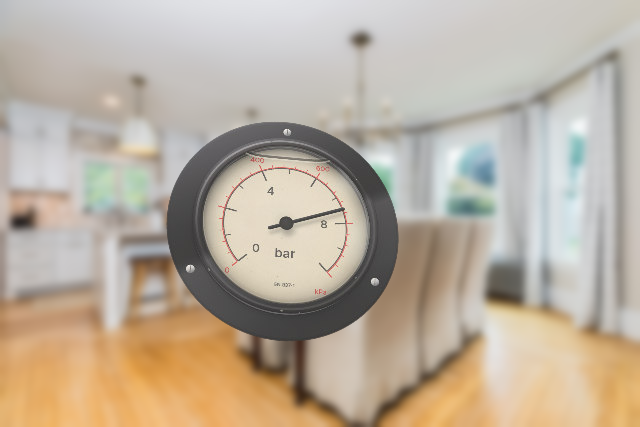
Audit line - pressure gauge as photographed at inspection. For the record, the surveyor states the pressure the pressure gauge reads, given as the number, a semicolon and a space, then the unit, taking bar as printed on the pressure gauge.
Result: 7.5; bar
